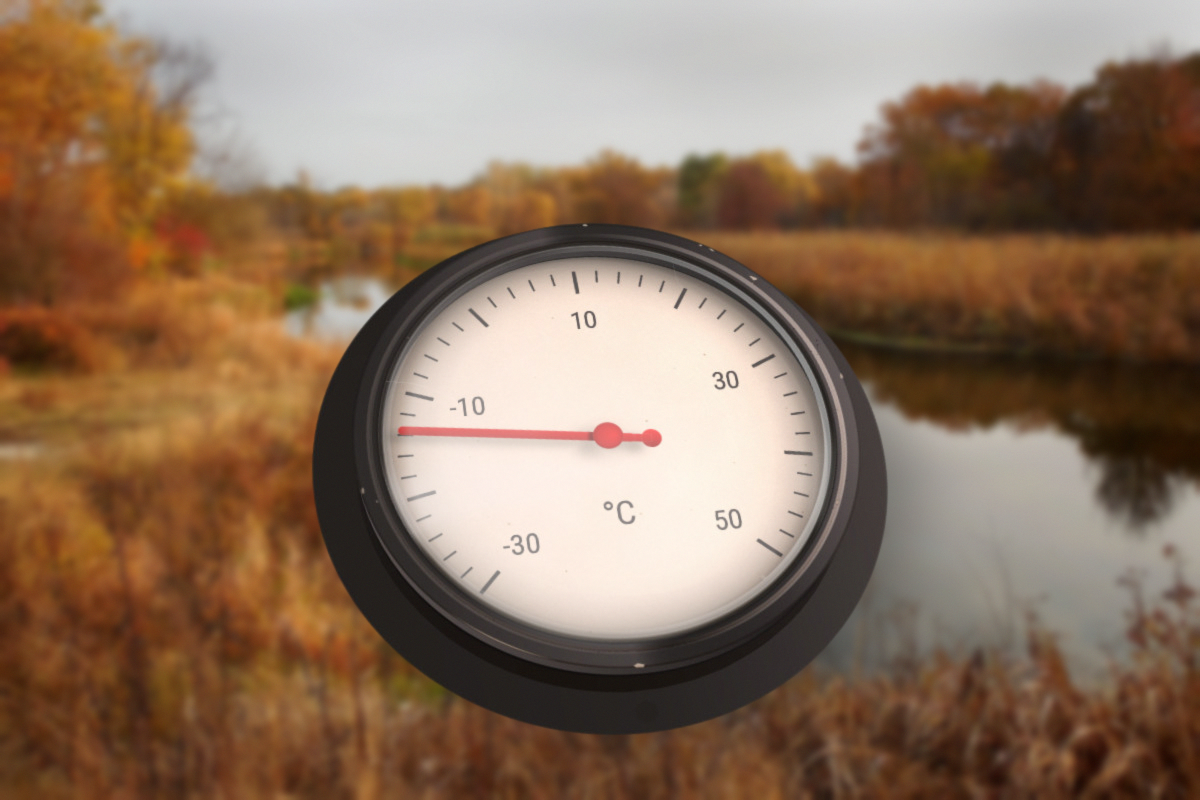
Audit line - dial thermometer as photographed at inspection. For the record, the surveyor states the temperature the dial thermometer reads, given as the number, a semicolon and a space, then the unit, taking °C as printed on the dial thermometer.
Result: -14; °C
